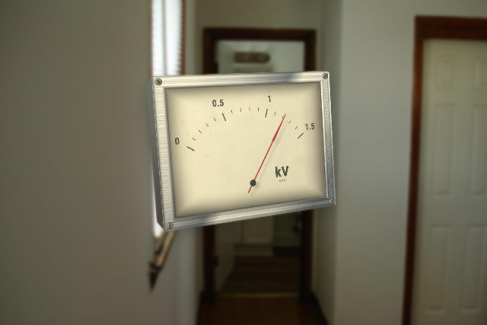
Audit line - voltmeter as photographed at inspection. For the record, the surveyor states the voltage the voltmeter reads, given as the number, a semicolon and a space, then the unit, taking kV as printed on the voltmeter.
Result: 1.2; kV
